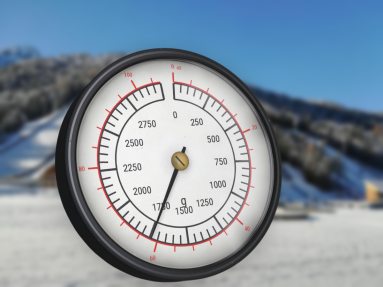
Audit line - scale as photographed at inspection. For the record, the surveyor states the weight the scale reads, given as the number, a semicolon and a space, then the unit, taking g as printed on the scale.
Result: 1750; g
